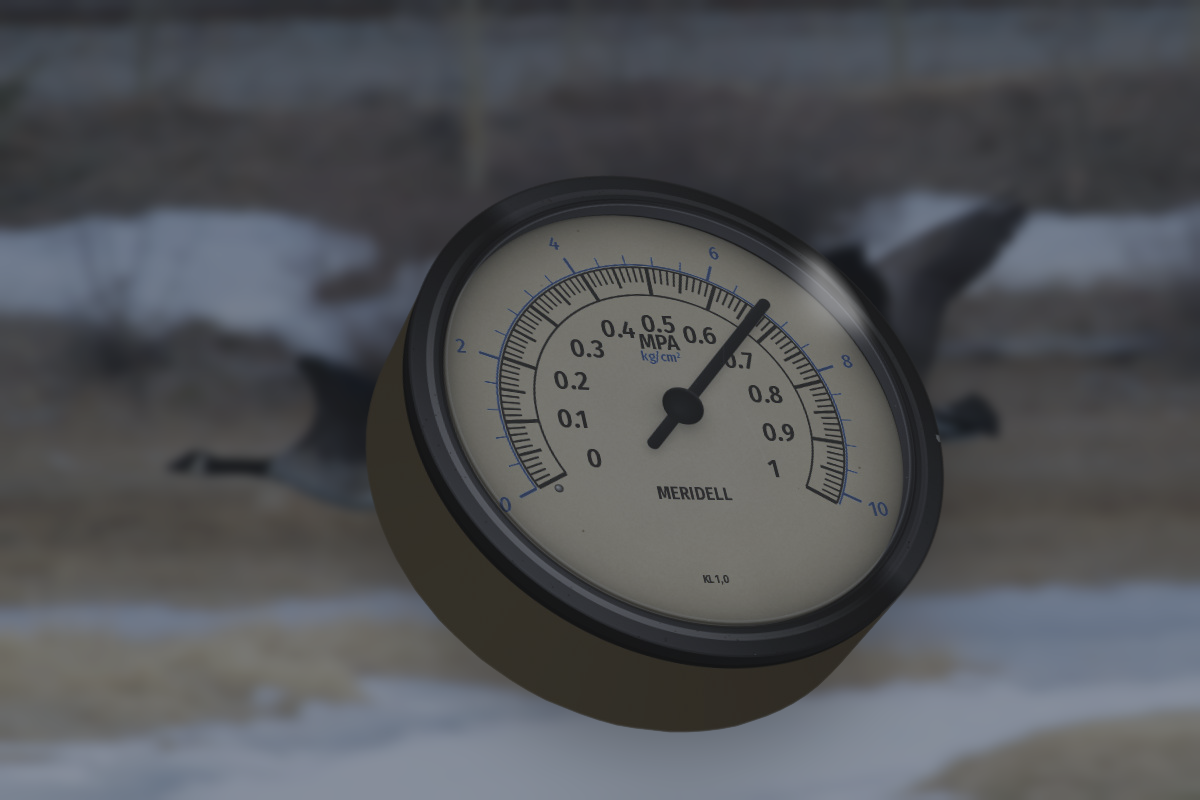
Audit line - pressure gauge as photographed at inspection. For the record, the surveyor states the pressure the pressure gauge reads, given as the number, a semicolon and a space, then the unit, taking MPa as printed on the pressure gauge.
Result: 0.67; MPa
